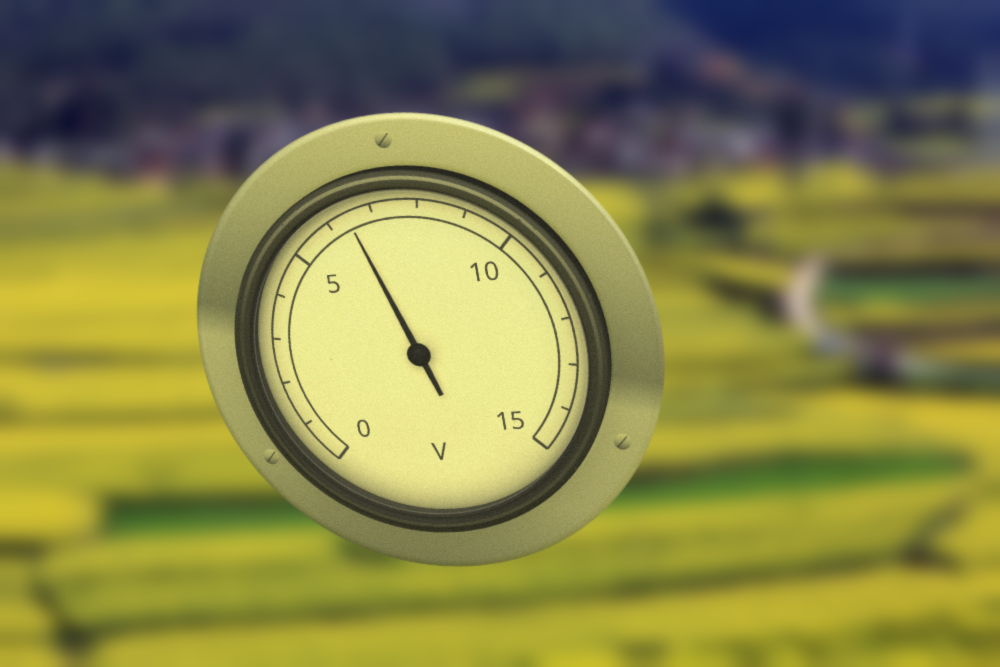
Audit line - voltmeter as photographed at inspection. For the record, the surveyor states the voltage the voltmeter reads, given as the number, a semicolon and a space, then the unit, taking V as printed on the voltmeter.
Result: 6.5; V
